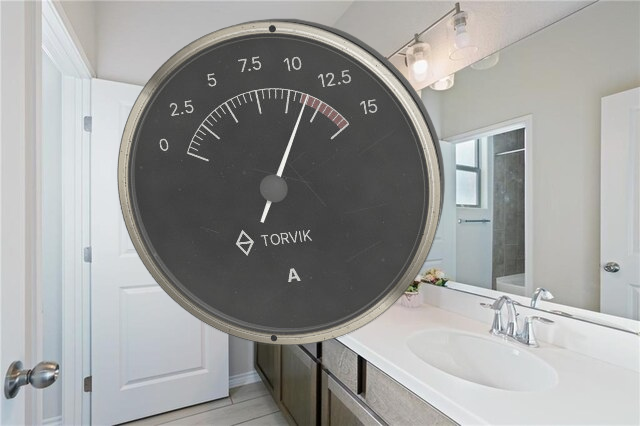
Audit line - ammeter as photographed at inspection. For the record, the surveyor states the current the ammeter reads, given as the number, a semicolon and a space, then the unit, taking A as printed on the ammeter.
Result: 11.5; A
